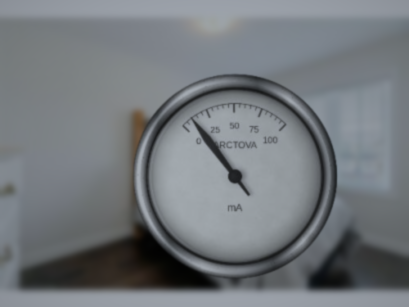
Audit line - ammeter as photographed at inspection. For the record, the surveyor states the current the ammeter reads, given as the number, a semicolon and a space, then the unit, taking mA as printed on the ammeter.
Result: 10; mA
